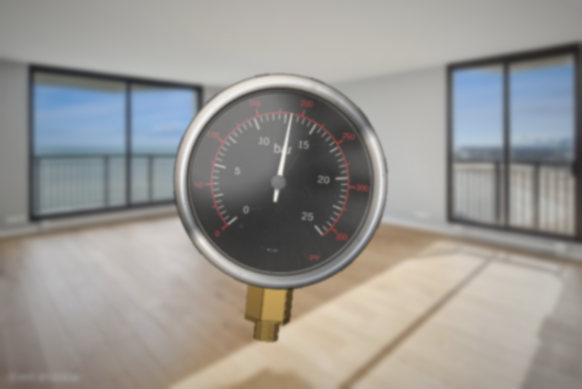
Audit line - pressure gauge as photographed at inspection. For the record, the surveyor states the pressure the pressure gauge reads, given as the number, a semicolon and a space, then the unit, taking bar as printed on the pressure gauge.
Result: 13; bar
